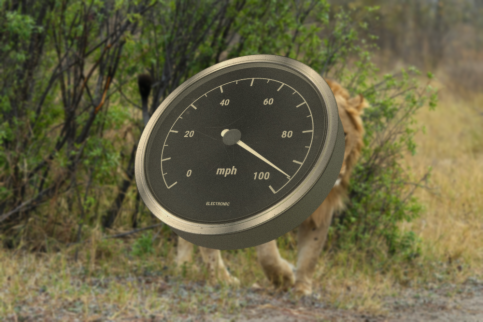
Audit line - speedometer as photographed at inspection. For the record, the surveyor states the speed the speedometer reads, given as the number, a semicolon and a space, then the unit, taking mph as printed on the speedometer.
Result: 95; mph
